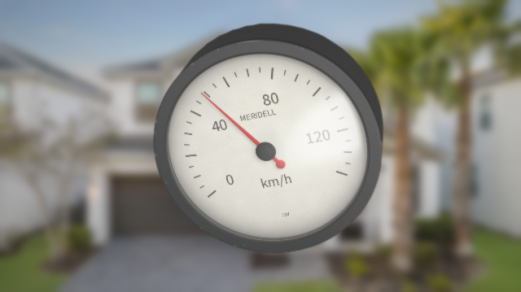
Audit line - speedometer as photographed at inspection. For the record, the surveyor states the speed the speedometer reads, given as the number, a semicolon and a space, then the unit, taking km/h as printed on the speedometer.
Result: 50; km/h
